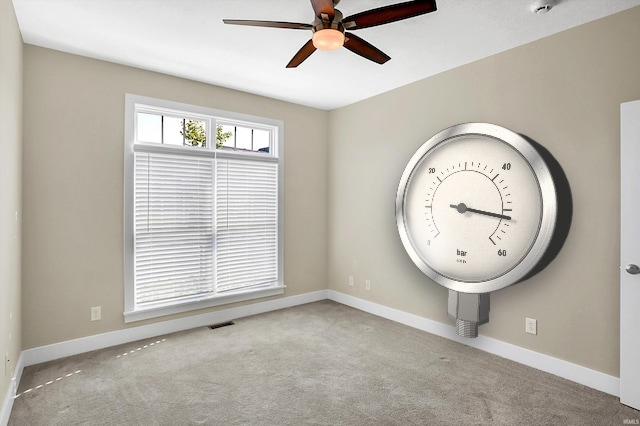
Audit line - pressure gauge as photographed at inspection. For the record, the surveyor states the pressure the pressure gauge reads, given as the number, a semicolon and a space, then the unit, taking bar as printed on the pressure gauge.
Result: 52; bar
